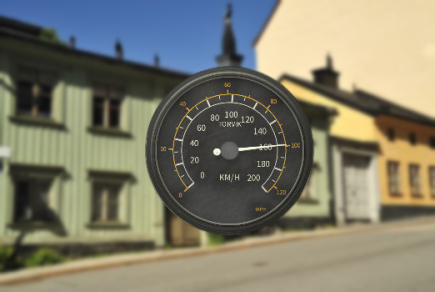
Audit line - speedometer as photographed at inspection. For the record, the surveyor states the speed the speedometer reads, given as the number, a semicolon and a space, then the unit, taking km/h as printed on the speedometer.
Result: 160; km/h
